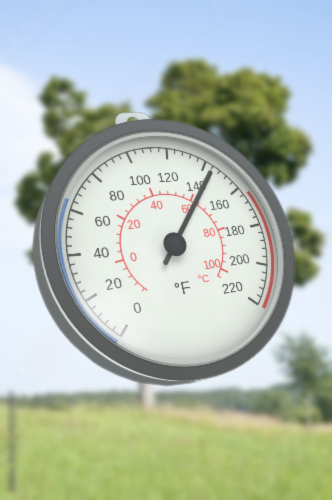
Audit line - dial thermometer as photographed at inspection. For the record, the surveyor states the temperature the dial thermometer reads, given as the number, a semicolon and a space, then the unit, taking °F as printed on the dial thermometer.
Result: 144; °F
